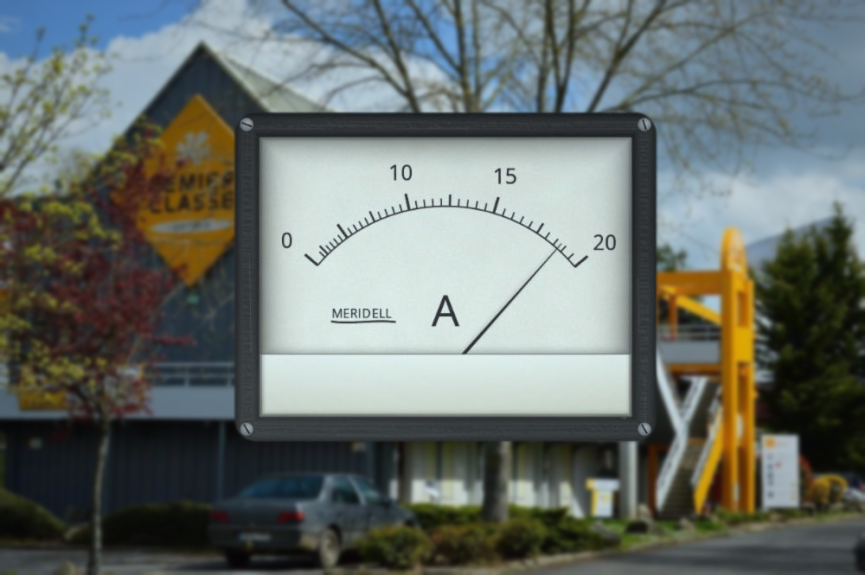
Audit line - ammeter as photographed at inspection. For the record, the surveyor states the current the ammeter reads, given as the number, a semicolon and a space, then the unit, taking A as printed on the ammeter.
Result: 18.75; A
